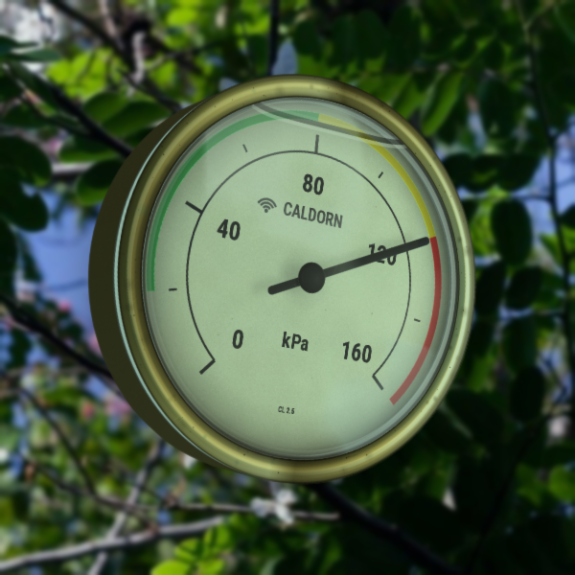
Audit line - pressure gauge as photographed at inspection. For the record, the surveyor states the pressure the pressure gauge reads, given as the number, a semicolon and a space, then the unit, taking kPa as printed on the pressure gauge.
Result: 120; kPa
